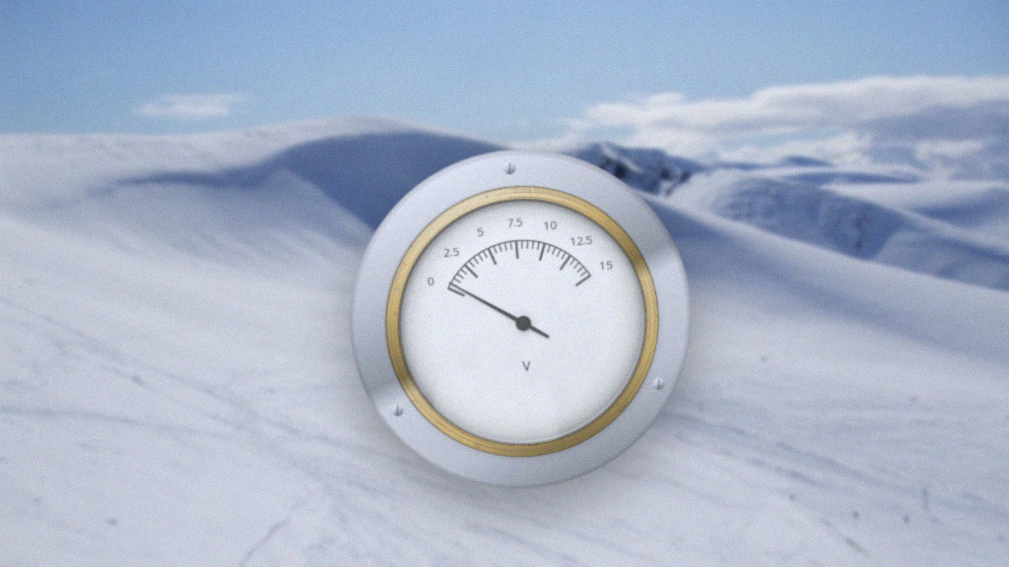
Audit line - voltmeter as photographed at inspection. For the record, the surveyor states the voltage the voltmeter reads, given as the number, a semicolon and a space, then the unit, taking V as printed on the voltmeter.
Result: 0.5; V
